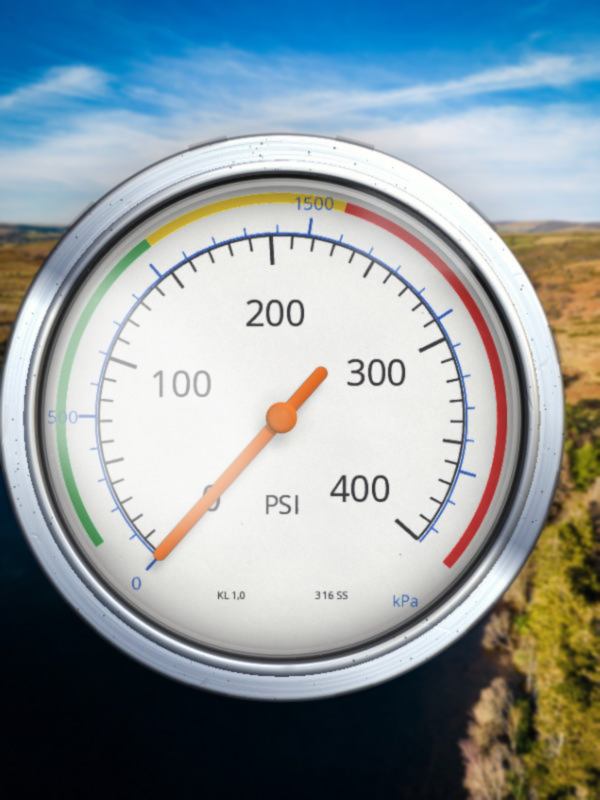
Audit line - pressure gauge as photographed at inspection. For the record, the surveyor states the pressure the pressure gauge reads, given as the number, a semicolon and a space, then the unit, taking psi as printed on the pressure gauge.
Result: 0; psi
